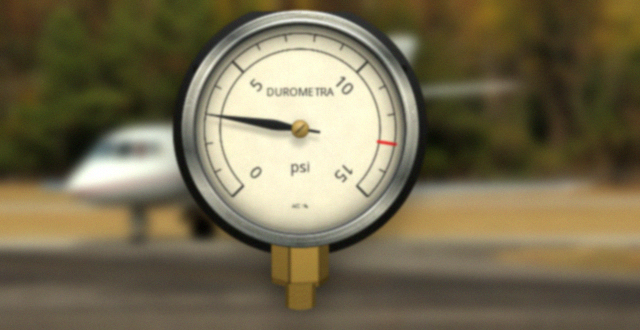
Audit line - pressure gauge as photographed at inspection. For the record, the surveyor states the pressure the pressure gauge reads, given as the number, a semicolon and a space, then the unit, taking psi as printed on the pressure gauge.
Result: 3; psi
